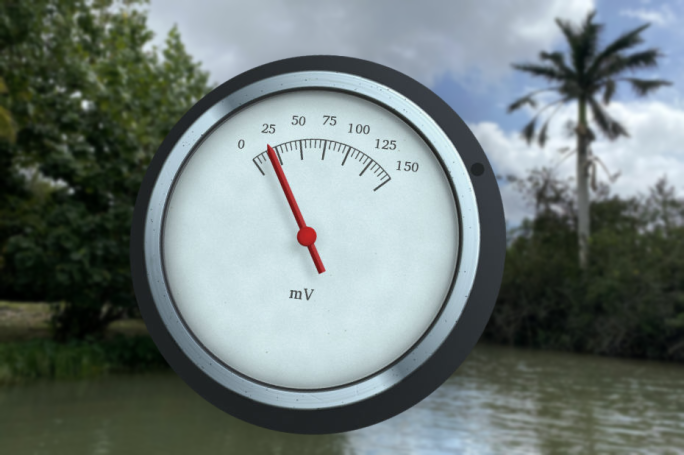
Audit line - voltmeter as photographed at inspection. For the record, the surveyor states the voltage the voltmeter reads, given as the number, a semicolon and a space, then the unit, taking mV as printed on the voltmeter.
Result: 20; mV
